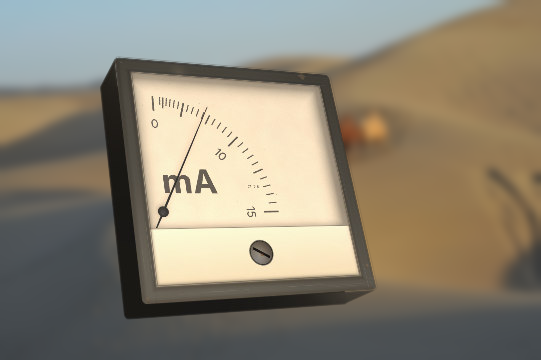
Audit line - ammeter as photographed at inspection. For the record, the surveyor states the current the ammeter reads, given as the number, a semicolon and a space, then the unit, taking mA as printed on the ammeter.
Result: 7; mA
